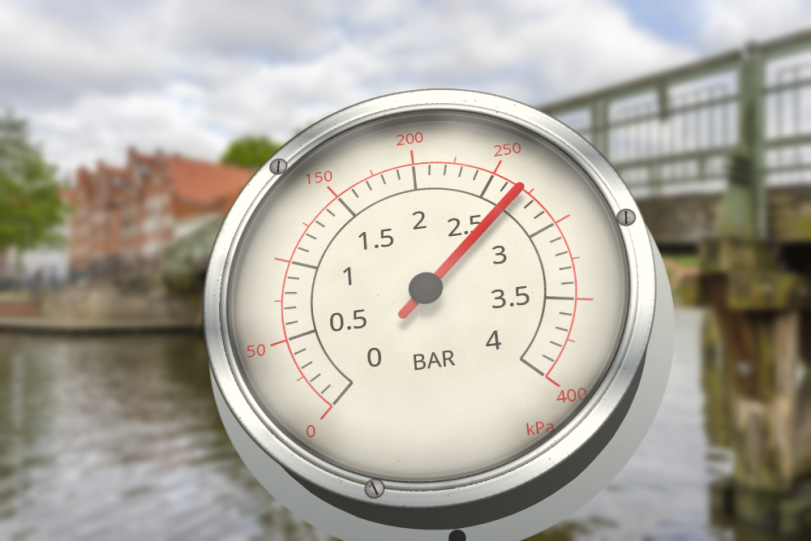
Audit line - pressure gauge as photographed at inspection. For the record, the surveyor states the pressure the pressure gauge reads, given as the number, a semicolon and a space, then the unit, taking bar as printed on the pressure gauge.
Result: 2.7; bar
